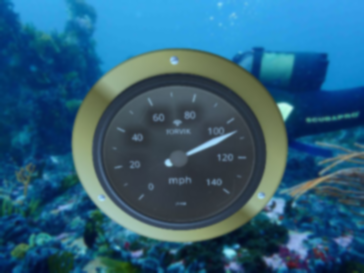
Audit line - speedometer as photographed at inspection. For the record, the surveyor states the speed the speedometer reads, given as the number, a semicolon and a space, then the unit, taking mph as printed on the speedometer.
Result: 105; mph
